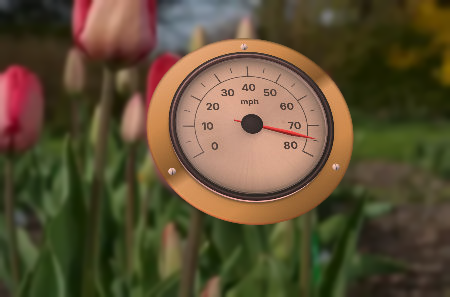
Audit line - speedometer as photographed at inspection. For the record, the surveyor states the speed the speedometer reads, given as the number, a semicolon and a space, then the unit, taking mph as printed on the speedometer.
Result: 75; mph
